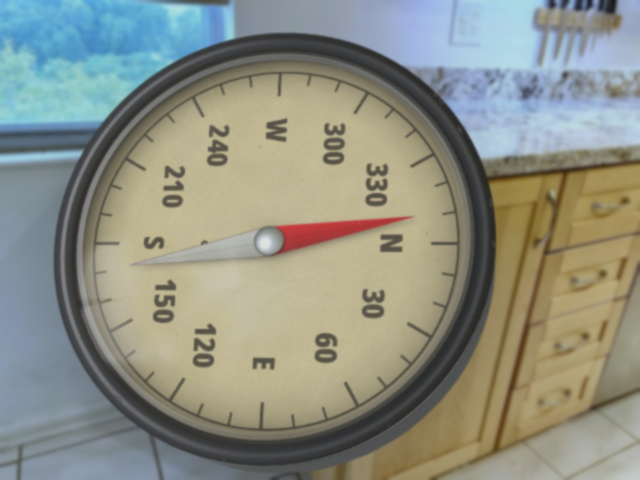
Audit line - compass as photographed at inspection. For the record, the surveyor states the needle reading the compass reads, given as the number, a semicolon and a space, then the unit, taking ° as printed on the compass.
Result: 350; °
